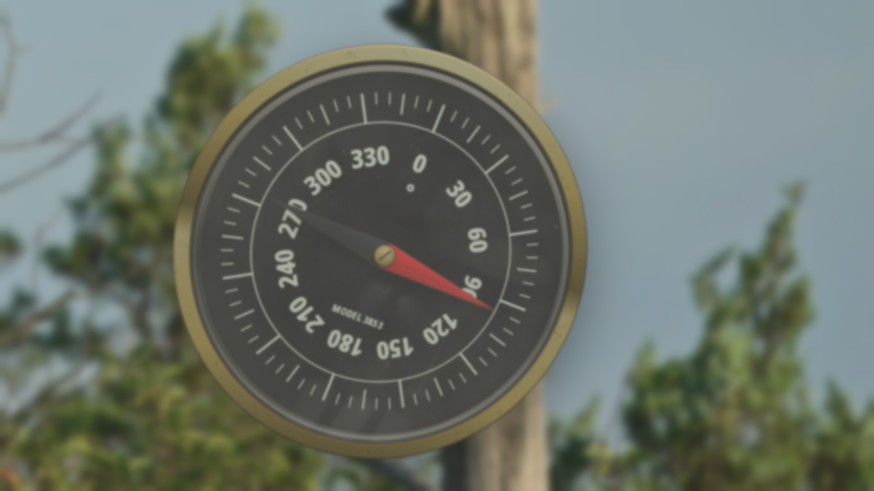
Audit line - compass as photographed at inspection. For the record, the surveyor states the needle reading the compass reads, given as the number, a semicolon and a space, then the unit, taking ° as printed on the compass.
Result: 95; °
